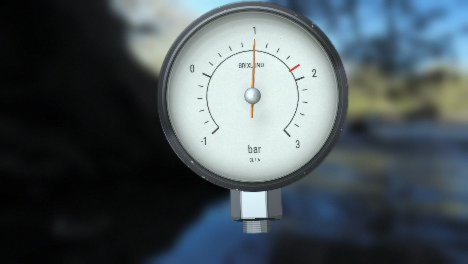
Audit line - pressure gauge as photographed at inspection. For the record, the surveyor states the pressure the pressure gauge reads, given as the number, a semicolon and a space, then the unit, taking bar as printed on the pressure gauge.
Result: 1; bar
